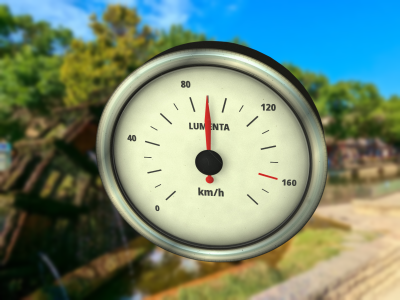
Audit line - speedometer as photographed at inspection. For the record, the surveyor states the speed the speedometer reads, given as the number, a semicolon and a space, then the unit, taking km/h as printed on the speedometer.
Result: 90; km/h
